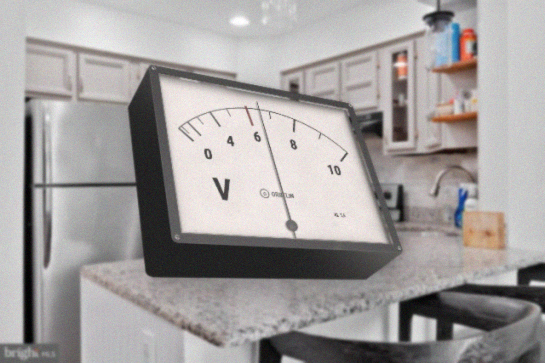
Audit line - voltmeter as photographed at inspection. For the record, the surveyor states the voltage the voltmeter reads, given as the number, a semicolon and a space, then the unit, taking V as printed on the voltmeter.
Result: 6.5; V
